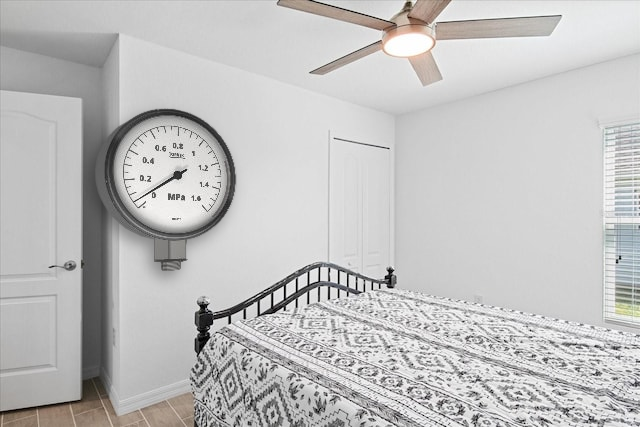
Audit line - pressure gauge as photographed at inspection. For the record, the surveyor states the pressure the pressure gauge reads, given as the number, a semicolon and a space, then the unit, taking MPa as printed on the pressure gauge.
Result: 0.05; MPa
